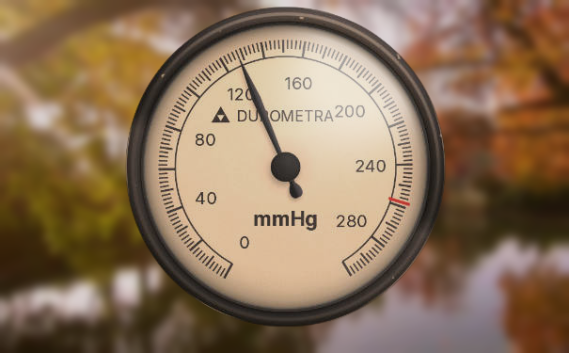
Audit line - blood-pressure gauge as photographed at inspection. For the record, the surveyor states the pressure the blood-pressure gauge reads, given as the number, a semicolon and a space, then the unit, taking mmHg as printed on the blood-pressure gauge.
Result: 128; mmHg
